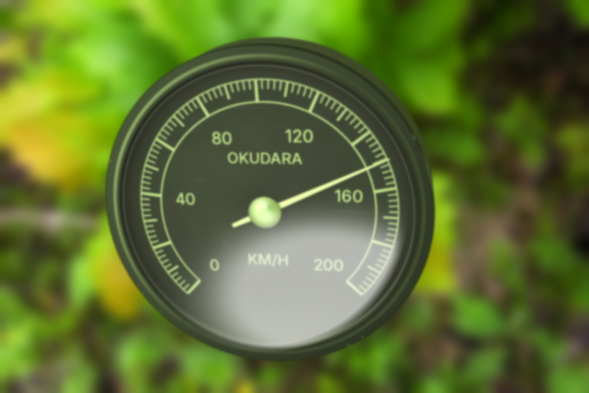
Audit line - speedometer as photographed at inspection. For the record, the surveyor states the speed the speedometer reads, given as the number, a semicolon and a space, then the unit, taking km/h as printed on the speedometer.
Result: 150; km/h
